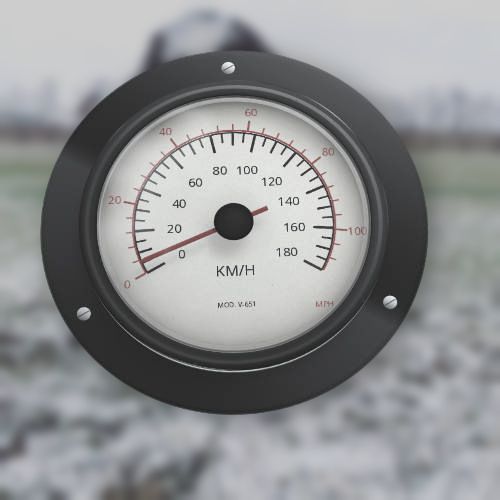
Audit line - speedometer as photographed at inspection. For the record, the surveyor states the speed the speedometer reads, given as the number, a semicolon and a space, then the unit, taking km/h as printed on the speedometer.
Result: 5; km/h
